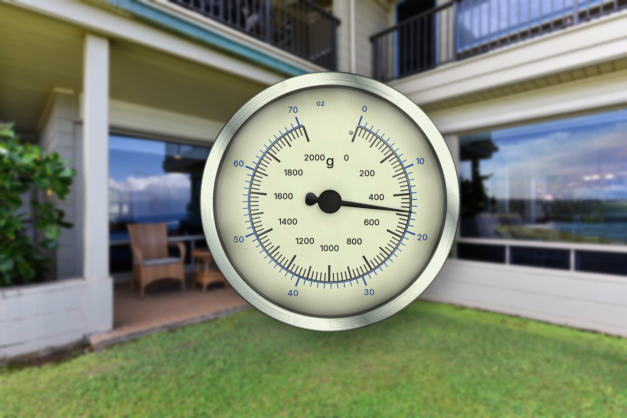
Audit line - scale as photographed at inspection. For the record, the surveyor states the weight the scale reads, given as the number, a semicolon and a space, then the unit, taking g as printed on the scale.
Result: 480; g
